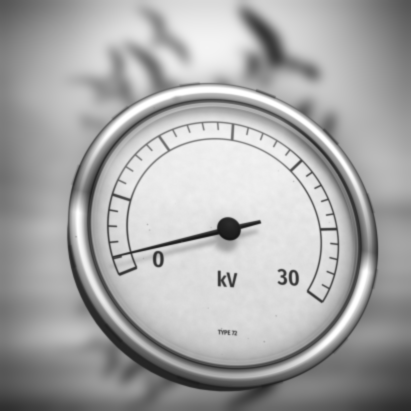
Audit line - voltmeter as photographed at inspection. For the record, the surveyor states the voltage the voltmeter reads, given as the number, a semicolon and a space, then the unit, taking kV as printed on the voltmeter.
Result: 1; kV
